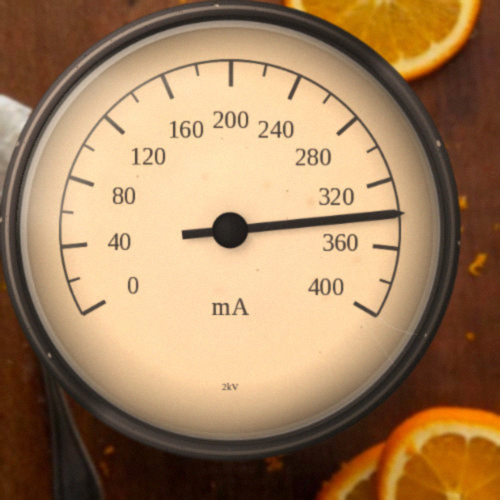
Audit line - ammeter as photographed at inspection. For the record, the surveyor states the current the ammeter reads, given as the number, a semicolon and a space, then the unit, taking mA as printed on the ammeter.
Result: 340; mA
